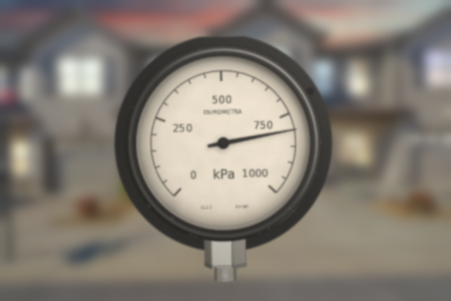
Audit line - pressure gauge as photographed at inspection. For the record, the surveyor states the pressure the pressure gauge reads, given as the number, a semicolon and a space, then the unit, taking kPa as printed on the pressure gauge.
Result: 800; kPa
